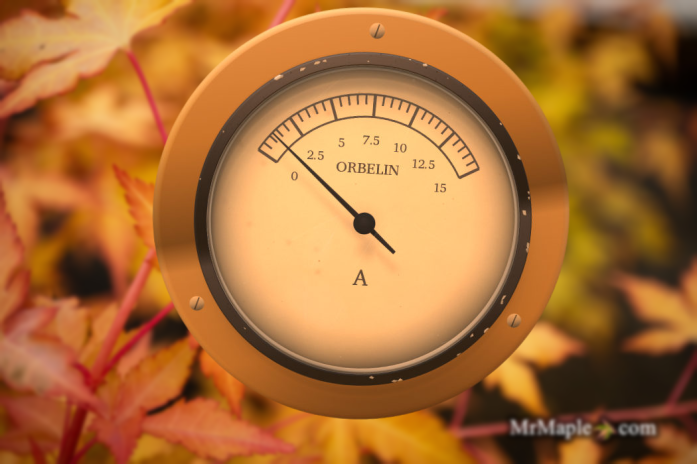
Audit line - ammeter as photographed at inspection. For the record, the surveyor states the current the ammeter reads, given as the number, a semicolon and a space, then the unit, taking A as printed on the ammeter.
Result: 1.25; A
